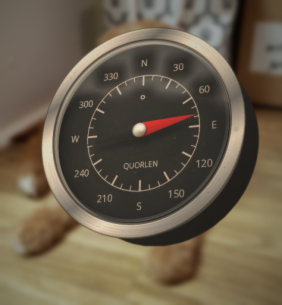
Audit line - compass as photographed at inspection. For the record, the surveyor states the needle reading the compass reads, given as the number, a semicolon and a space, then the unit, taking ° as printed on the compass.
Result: 80; °
